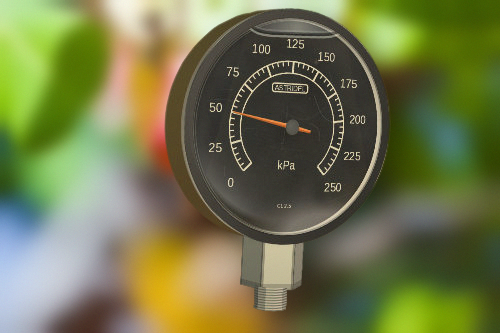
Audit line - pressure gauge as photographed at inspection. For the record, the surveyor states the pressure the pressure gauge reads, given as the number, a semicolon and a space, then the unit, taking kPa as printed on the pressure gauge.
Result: 50; kPa
